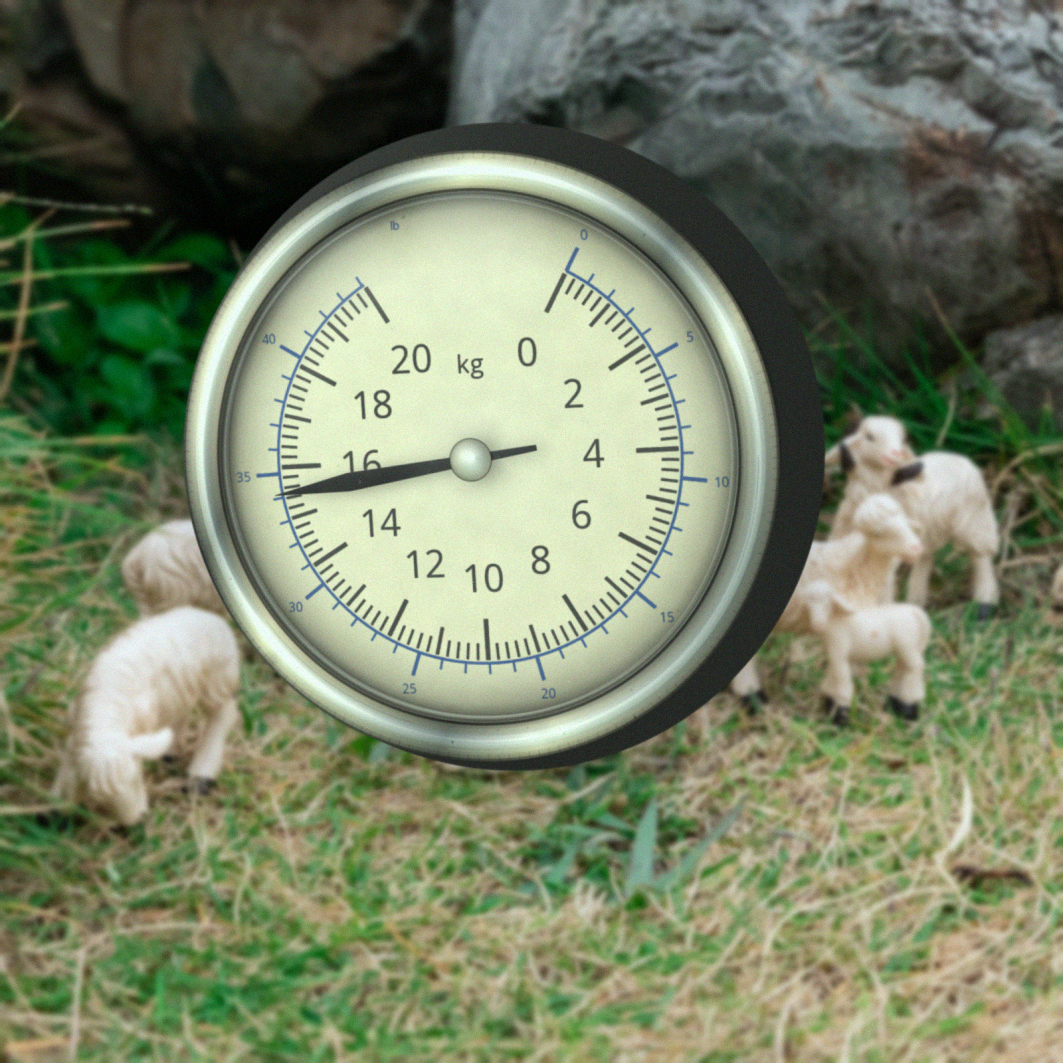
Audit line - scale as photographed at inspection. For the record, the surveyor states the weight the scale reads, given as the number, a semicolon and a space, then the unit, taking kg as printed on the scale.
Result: 15.5; kg
